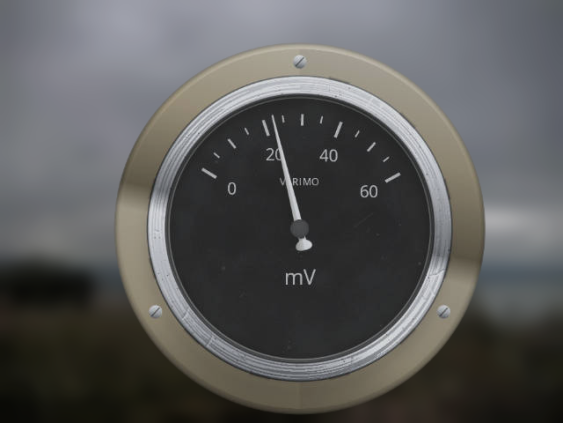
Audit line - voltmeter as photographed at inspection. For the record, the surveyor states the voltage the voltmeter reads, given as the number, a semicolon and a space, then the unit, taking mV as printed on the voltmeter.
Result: 22.5; mV
